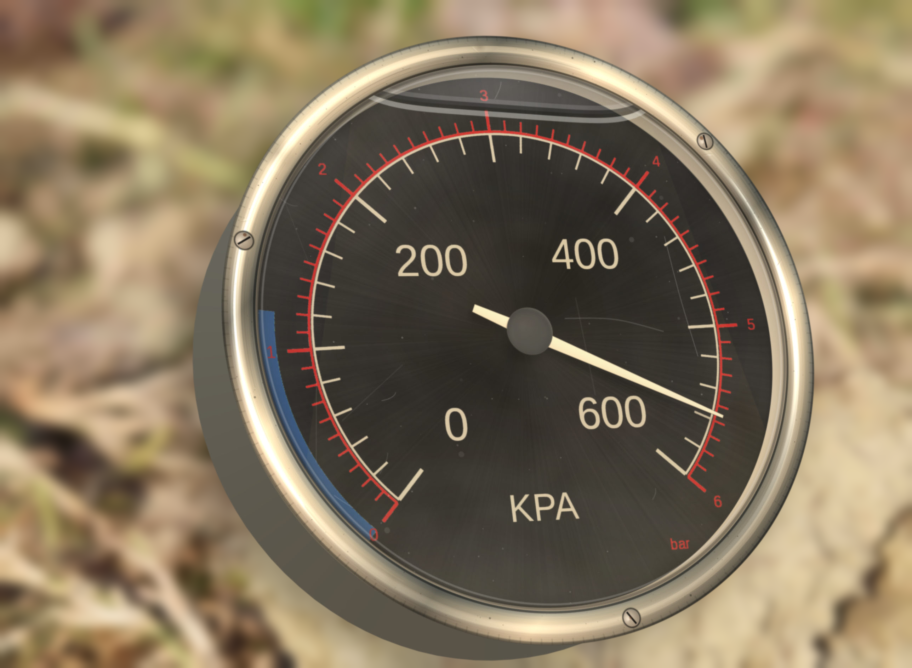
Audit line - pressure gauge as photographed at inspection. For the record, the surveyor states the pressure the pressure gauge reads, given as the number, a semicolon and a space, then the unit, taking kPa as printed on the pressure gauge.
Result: 560; kPa
